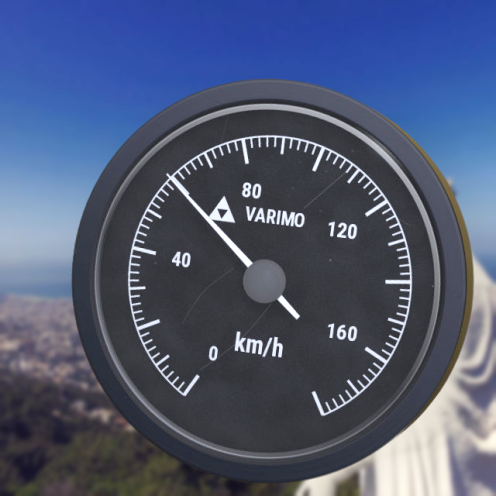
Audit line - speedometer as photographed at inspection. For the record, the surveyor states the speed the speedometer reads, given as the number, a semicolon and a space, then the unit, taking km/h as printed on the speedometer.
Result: 60; km/h
